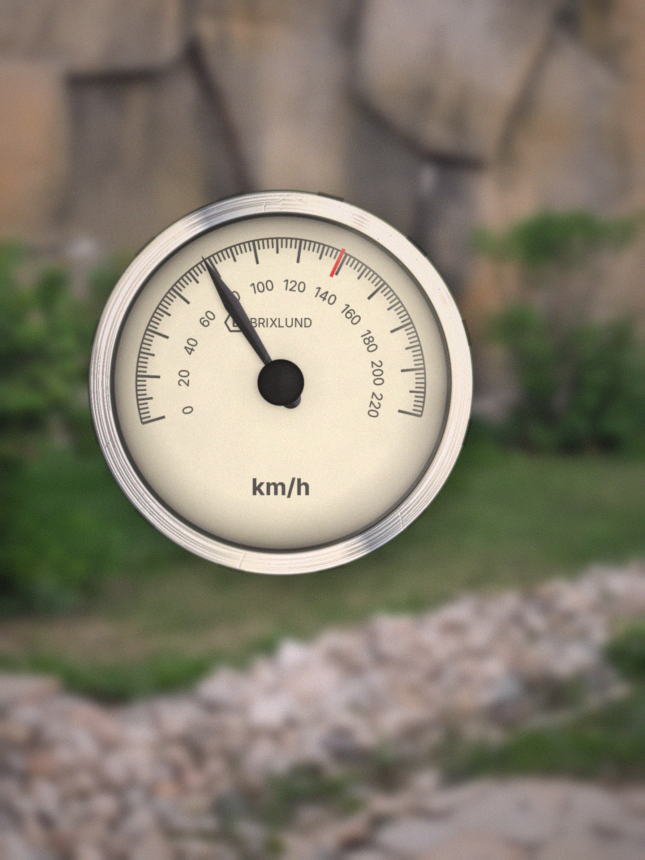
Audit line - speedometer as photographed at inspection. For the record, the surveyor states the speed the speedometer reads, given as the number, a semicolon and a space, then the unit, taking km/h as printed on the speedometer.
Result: 78; km/h
